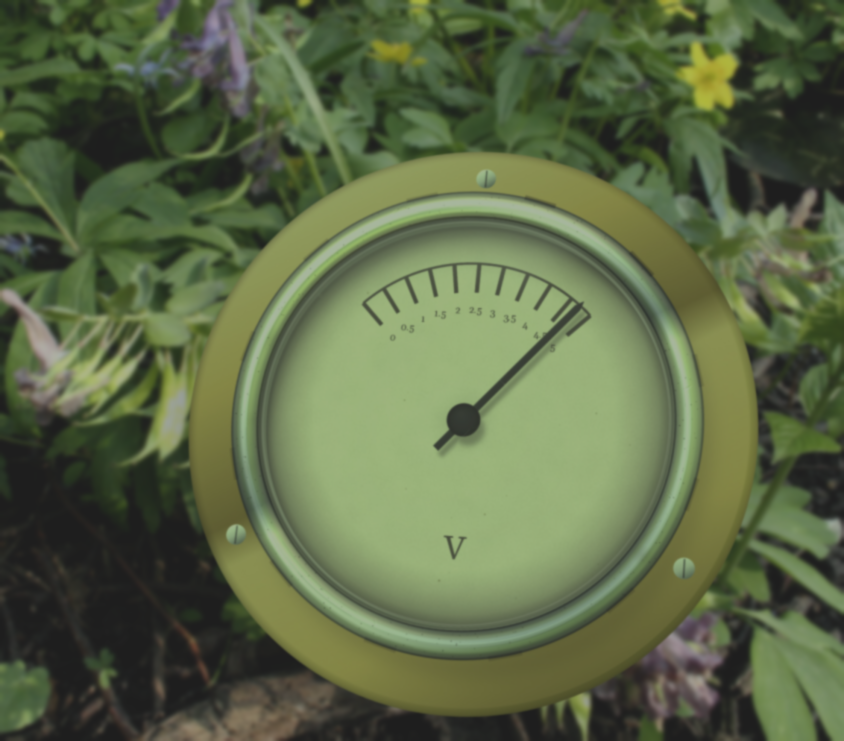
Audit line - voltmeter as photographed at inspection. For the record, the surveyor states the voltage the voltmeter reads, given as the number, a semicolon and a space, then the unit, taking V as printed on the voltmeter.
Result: 4.75; V
